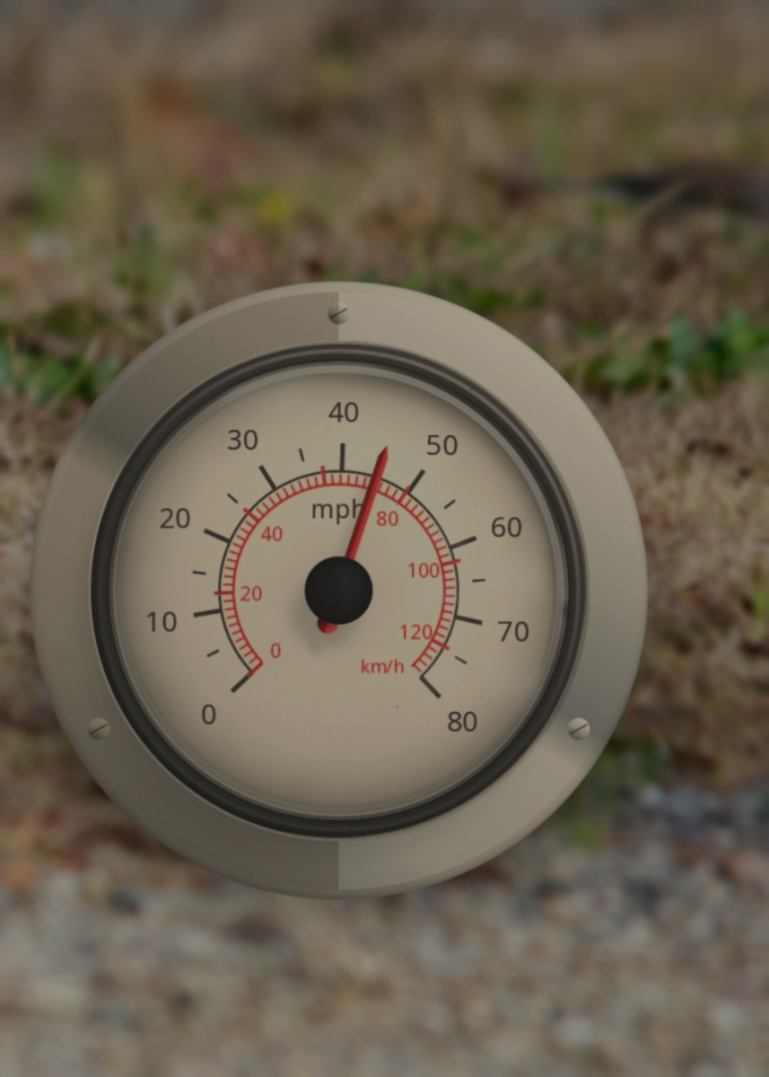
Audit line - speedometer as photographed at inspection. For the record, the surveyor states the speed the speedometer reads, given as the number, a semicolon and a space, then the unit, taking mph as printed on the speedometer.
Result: 45; mph
